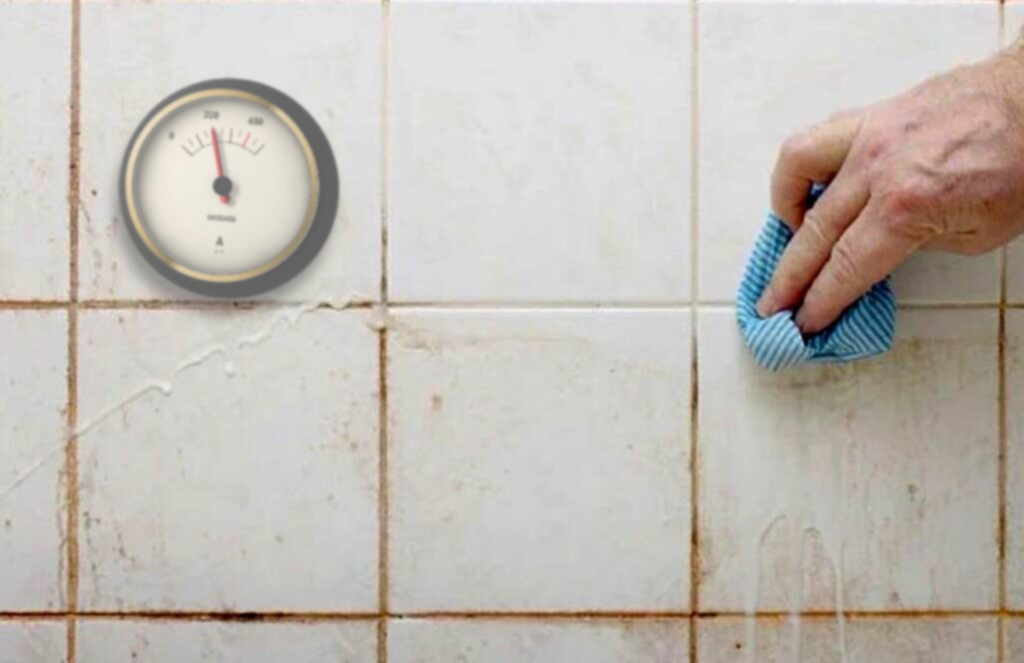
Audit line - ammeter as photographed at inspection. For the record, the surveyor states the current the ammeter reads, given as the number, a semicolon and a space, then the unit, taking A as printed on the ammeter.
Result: 200; A
